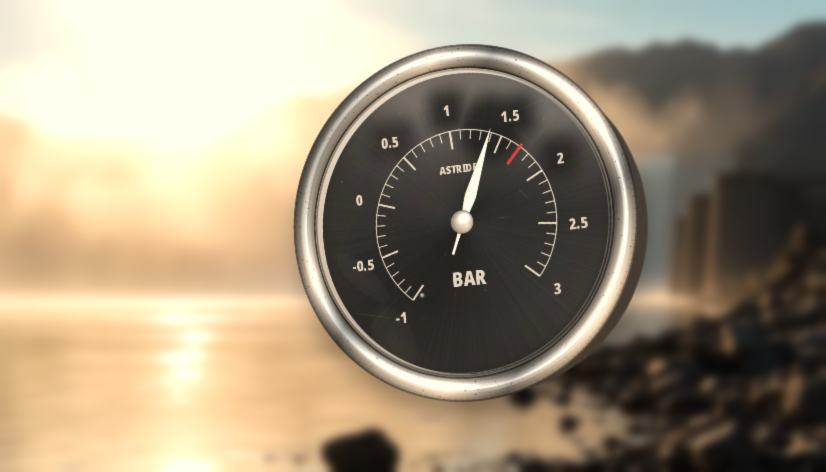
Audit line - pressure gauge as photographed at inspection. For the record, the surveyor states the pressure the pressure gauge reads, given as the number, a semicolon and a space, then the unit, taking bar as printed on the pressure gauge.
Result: 1.4; bar
